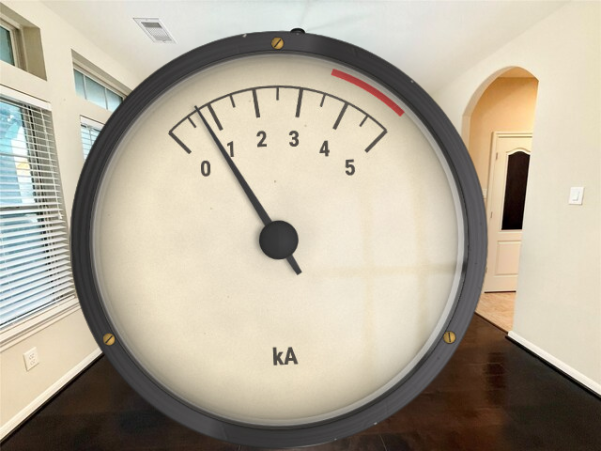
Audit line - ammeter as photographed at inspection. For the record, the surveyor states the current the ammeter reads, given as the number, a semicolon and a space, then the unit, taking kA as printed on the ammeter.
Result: 0.75; kA
